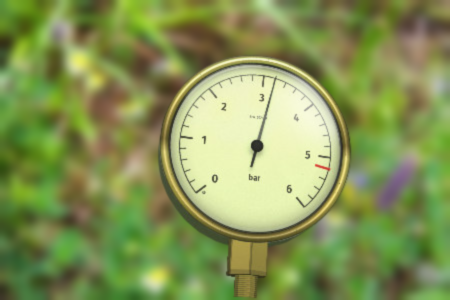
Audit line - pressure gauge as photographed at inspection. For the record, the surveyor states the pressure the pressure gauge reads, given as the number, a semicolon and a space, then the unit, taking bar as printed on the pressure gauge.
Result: 3.2; bar
